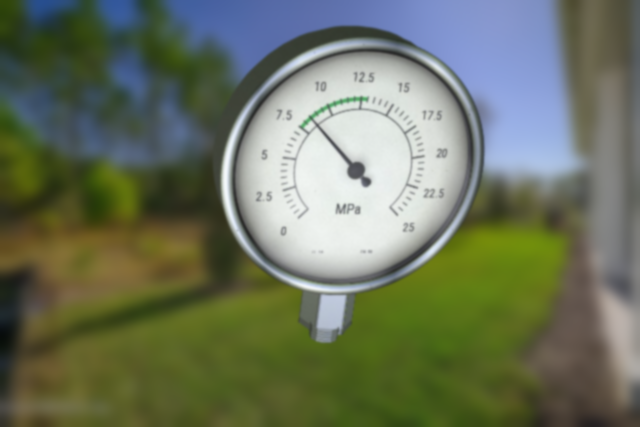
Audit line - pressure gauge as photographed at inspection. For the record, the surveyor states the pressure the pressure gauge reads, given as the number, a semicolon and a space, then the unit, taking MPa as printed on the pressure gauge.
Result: 8.5; MPa
